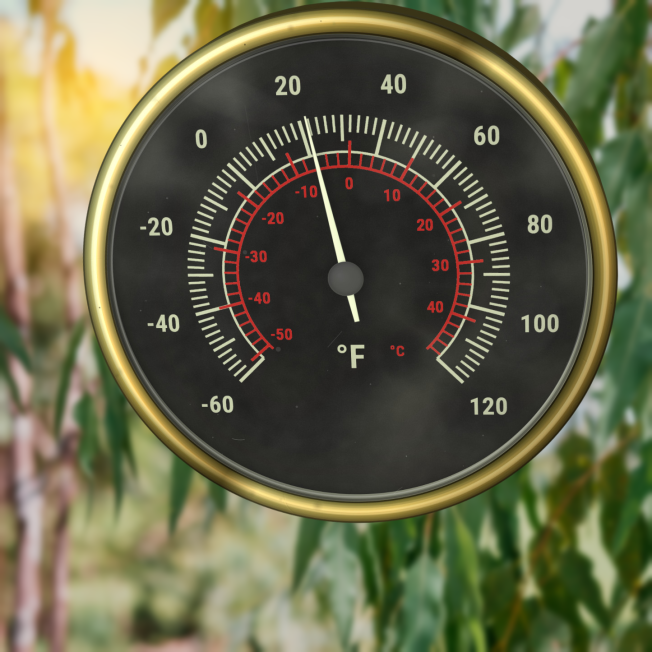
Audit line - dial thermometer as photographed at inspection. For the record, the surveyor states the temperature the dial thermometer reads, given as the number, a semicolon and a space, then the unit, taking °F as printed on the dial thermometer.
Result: 22; °F
